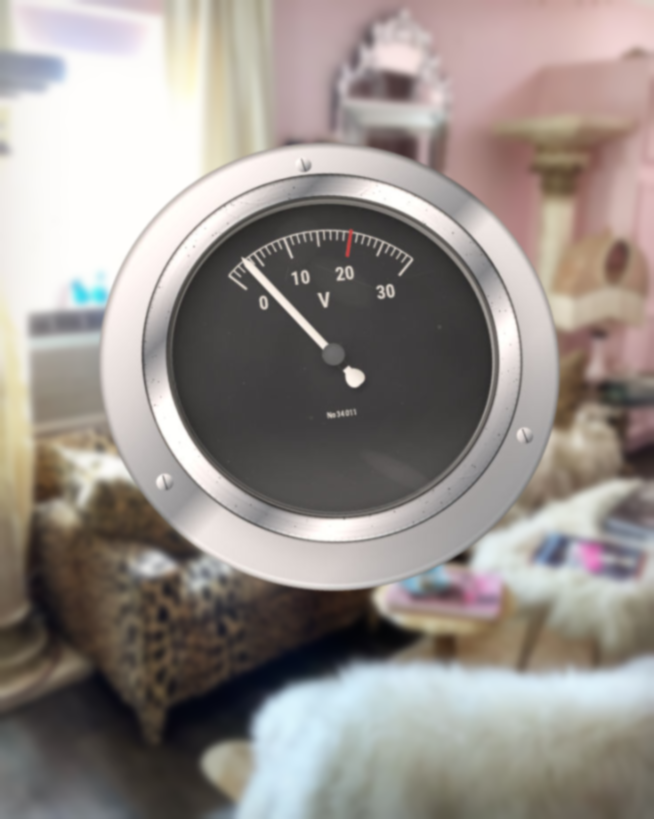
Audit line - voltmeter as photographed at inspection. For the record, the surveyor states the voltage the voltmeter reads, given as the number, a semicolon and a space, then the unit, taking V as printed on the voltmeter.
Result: 3; V
